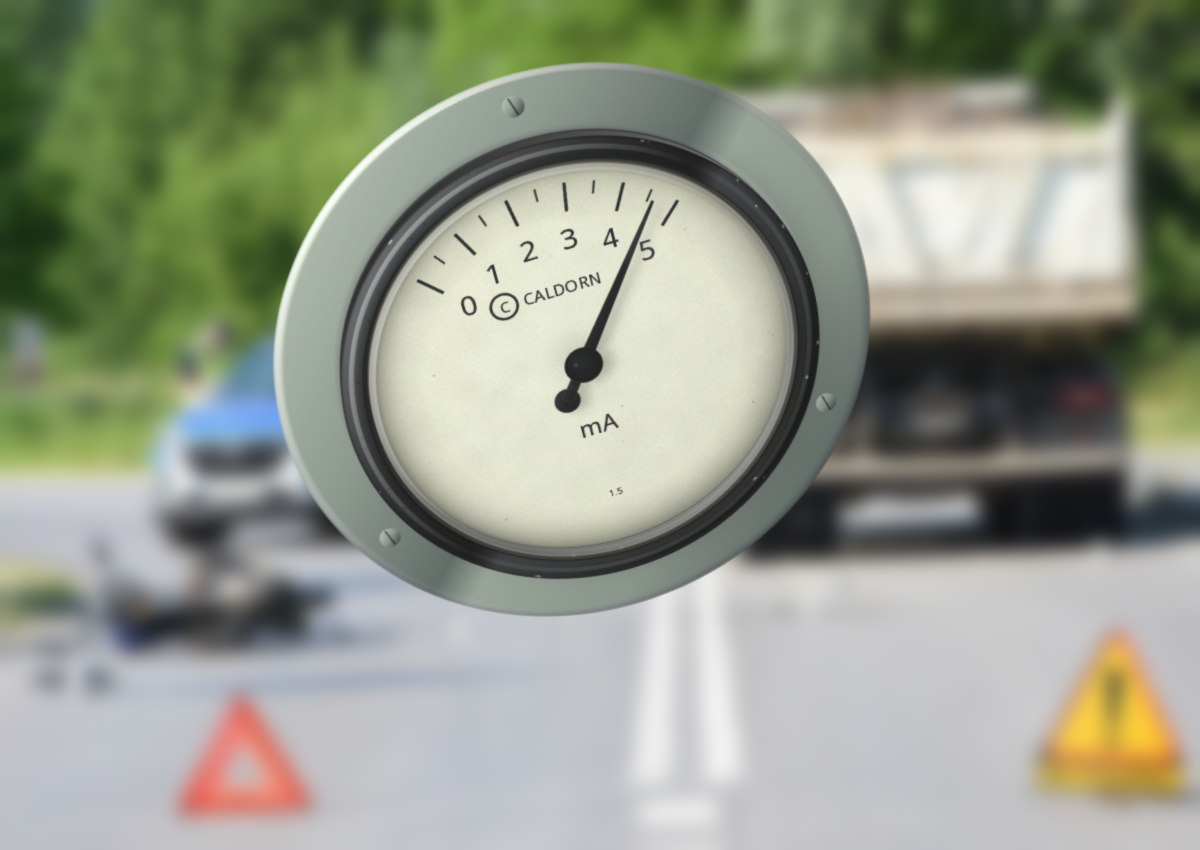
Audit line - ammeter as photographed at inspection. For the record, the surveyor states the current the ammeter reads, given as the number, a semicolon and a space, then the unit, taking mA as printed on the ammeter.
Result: 4.5; mA
